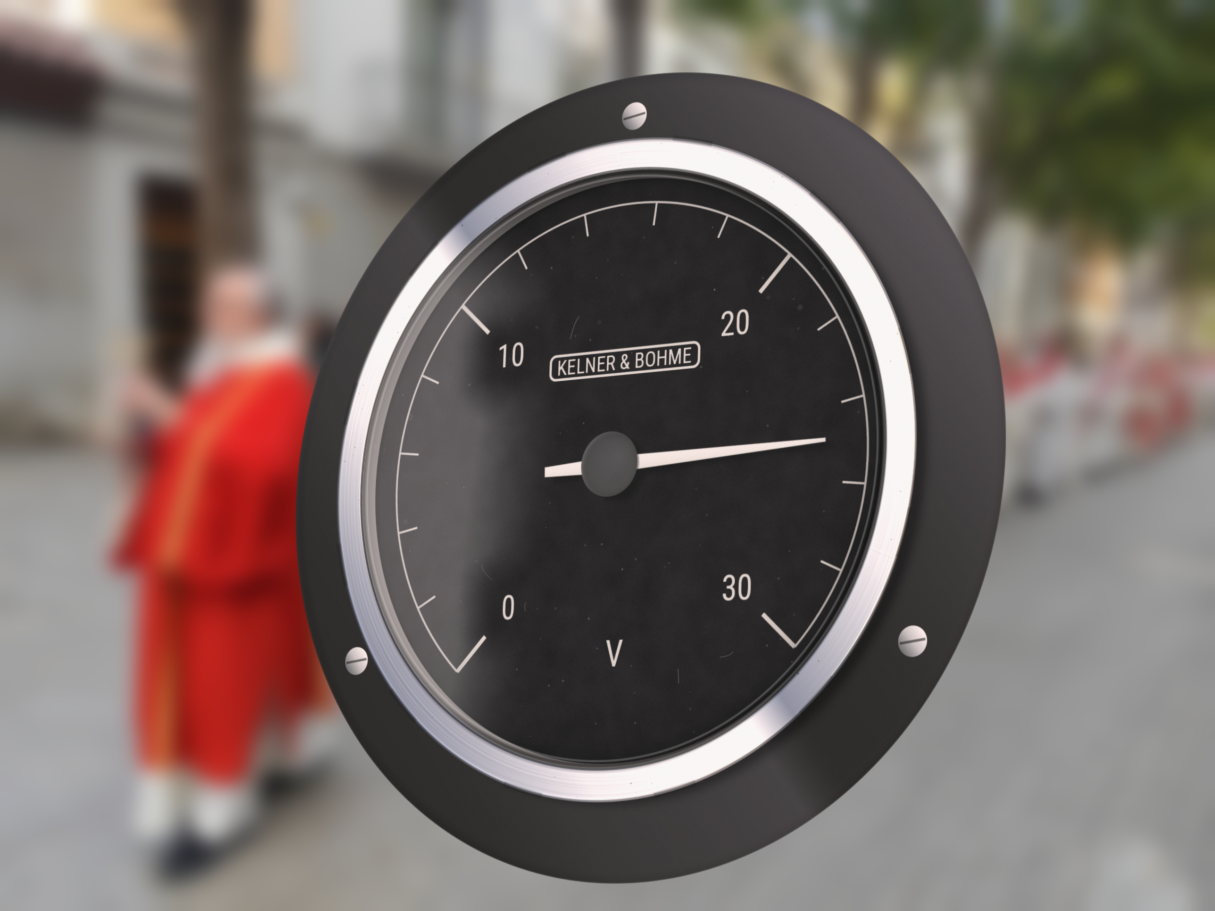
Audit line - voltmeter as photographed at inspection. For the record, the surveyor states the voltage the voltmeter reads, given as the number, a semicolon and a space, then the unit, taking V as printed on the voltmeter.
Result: 25; V
